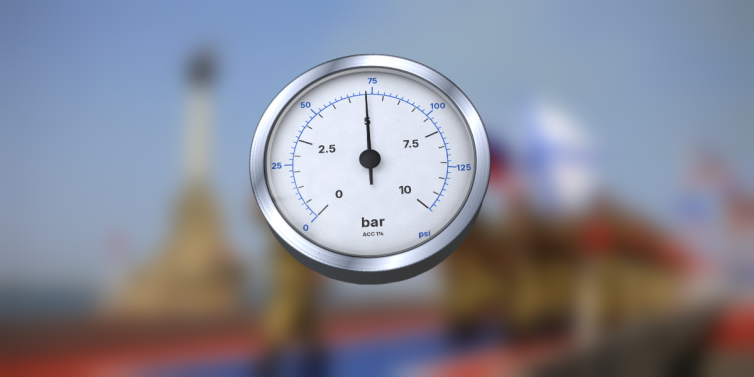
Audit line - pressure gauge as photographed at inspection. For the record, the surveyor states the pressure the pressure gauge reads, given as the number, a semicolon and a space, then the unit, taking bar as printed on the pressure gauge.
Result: 5; bar
